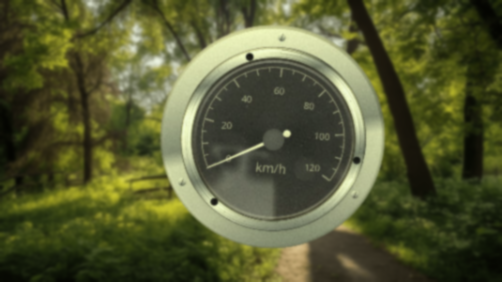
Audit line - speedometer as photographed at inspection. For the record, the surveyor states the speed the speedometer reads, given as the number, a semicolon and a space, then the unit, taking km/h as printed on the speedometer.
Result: 0; km/h
